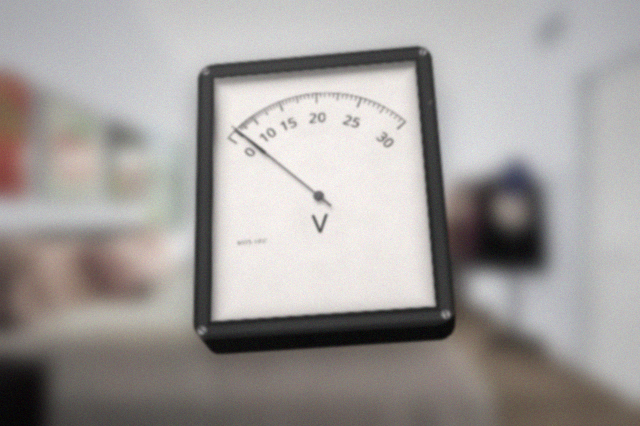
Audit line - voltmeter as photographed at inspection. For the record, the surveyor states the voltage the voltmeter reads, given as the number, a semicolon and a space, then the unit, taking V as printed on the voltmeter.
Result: 5; V
